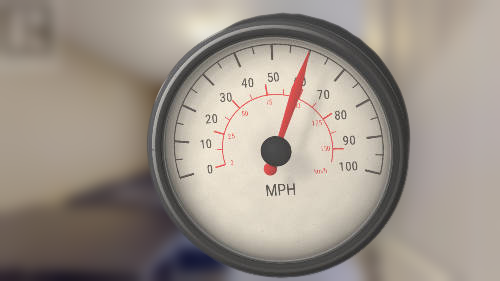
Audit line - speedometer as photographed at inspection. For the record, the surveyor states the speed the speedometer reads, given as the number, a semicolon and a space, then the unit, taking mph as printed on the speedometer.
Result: 60; mph
